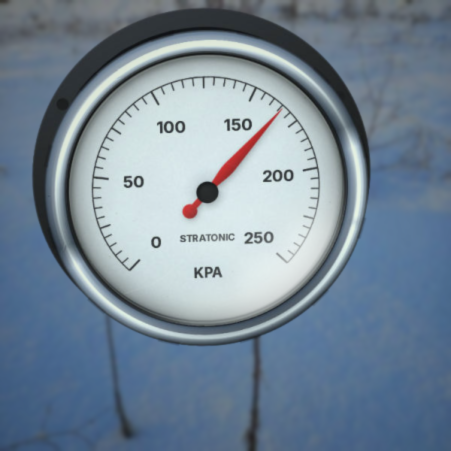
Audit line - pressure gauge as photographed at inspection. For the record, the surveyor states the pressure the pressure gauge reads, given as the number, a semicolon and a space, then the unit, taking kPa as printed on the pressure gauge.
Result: 165; kPa
